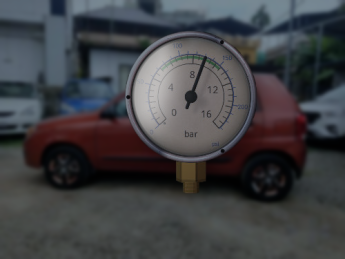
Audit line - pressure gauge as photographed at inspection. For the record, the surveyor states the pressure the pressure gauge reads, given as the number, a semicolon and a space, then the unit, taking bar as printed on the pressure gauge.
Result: 9; bar
